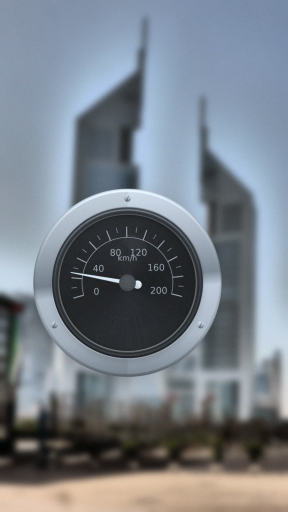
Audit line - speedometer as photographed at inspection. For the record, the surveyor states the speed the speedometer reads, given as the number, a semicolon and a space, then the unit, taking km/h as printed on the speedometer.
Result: 25; km/h
